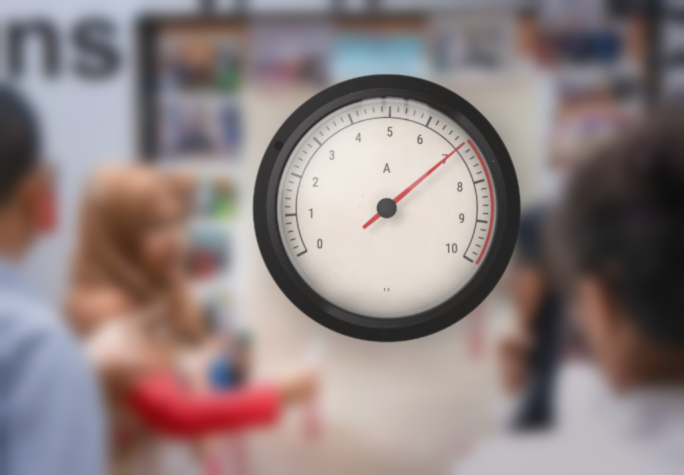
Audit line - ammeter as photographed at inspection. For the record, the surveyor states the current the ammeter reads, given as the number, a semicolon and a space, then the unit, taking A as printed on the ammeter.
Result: 7; A
